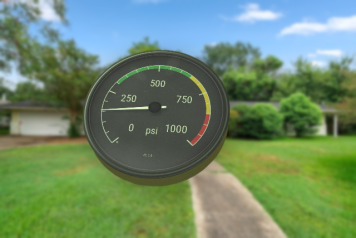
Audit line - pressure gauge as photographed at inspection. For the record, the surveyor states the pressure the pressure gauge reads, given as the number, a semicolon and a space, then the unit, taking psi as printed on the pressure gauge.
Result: 150; psi
